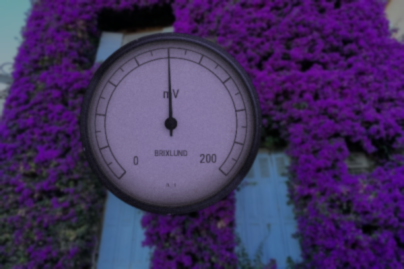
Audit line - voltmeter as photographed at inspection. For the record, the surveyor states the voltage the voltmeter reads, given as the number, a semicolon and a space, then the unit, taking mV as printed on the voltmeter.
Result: 100; mV
